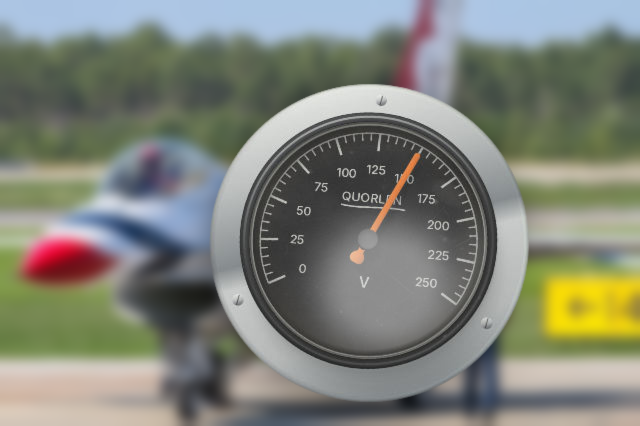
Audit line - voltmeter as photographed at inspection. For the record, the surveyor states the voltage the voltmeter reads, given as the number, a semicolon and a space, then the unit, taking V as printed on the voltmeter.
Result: 150; V
